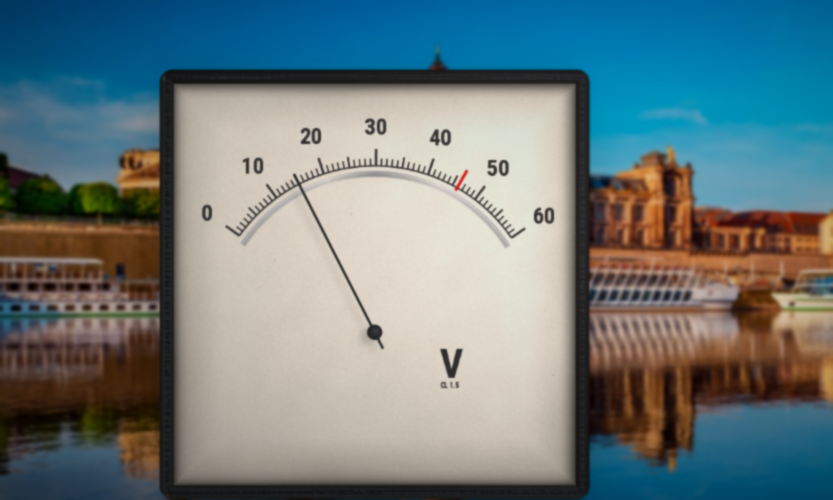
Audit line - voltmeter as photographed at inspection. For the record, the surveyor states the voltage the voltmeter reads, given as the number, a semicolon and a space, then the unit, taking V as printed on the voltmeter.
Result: 15; V
